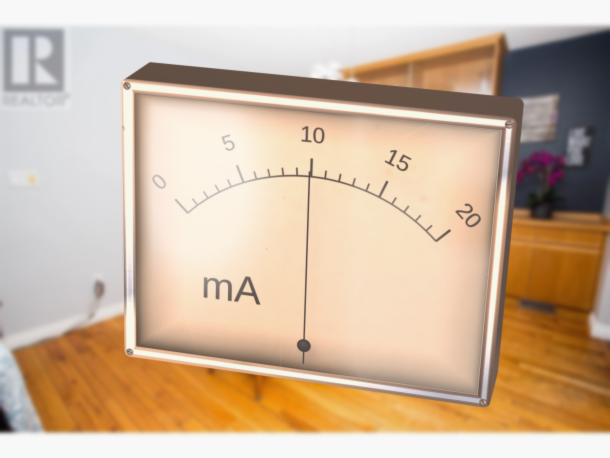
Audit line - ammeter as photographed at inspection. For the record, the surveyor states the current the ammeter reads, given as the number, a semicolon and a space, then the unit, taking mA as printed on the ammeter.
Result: 10; mA
